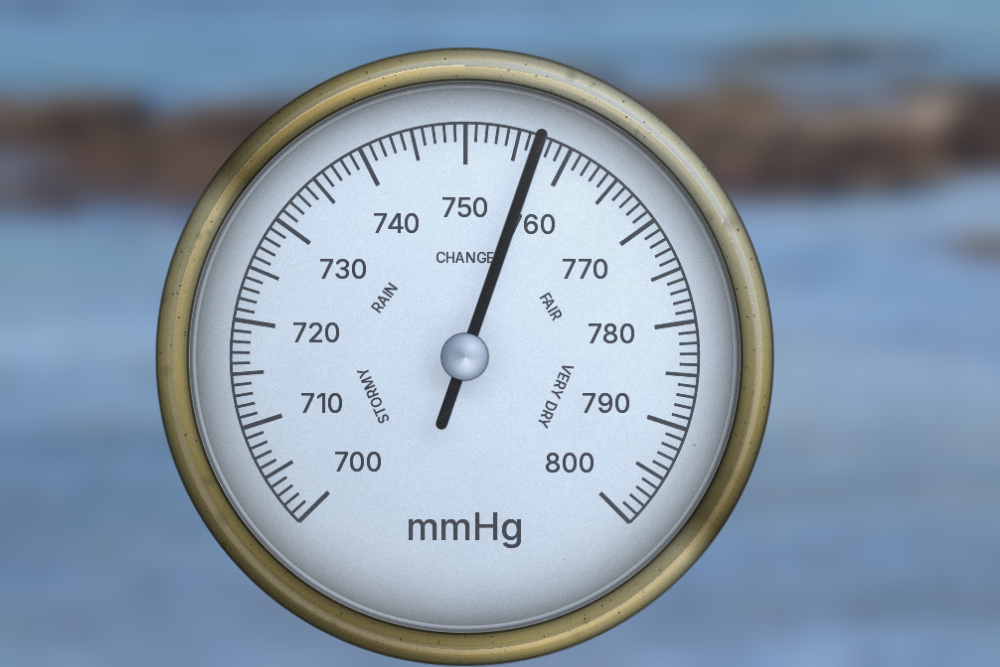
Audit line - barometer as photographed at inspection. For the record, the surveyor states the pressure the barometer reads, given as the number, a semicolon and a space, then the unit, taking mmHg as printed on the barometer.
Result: 757; mmHg
